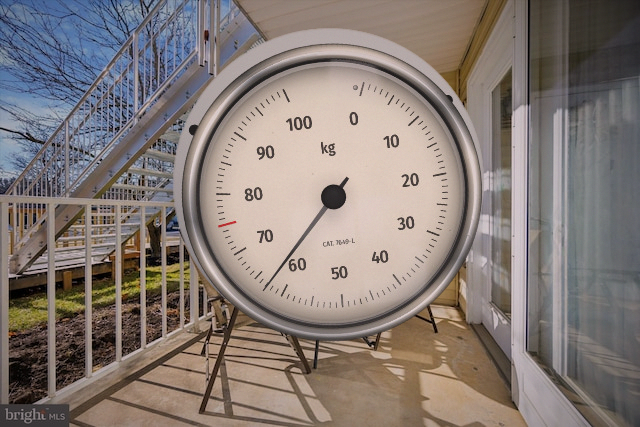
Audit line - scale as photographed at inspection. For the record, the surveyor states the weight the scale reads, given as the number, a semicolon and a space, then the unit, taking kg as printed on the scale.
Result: 63; kg
